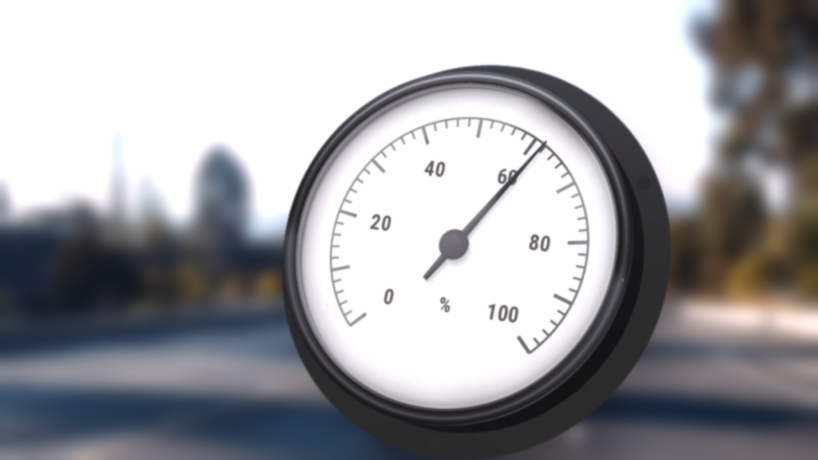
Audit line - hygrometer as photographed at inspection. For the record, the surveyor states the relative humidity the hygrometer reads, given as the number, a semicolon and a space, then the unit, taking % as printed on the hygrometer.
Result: 62; %
